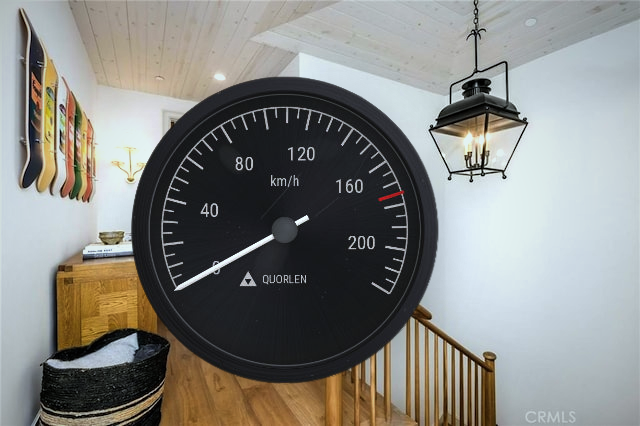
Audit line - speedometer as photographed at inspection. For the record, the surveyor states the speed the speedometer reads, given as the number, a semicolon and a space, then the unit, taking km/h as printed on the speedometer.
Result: 0; km/h
